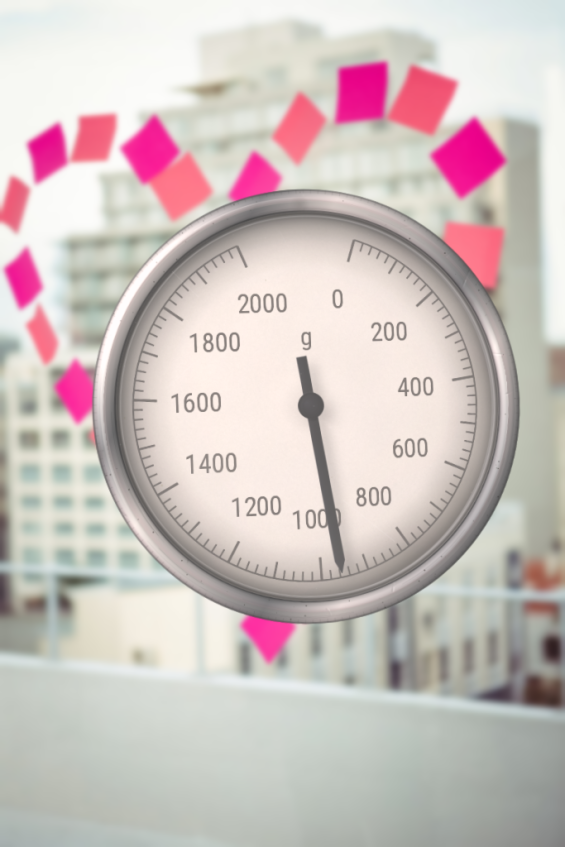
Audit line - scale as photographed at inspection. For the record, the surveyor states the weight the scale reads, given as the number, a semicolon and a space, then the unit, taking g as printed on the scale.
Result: 960; g
